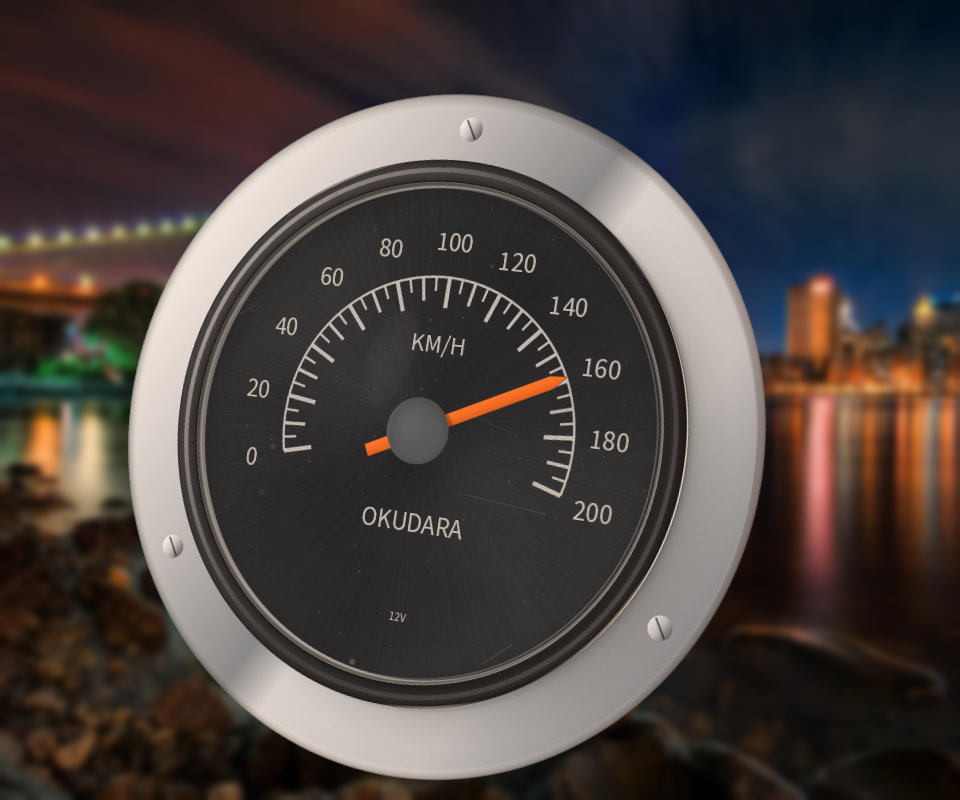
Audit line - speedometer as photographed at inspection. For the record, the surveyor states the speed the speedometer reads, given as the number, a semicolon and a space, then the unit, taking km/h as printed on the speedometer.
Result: 160; km/h
